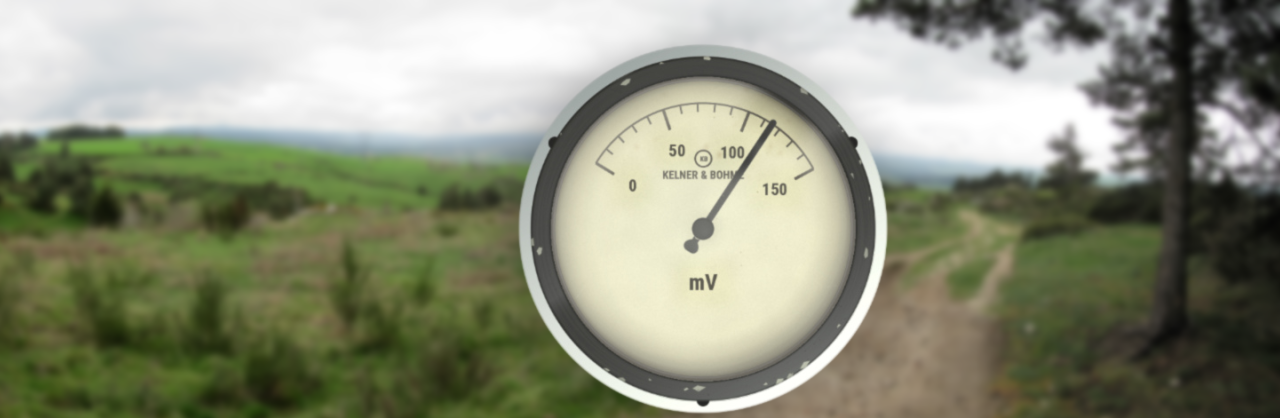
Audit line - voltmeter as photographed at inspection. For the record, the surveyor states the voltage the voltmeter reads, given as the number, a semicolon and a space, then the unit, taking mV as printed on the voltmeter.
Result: 115; mV
